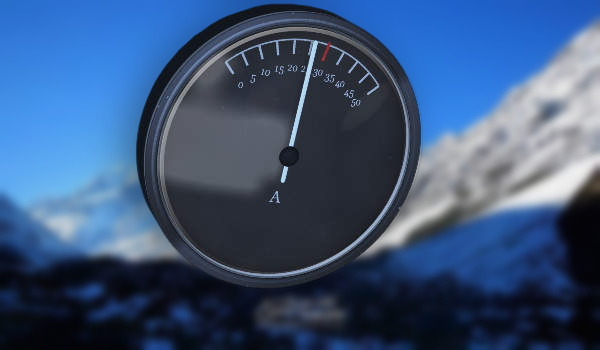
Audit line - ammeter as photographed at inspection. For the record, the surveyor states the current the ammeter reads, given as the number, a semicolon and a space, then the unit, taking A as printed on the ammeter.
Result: 25; A
